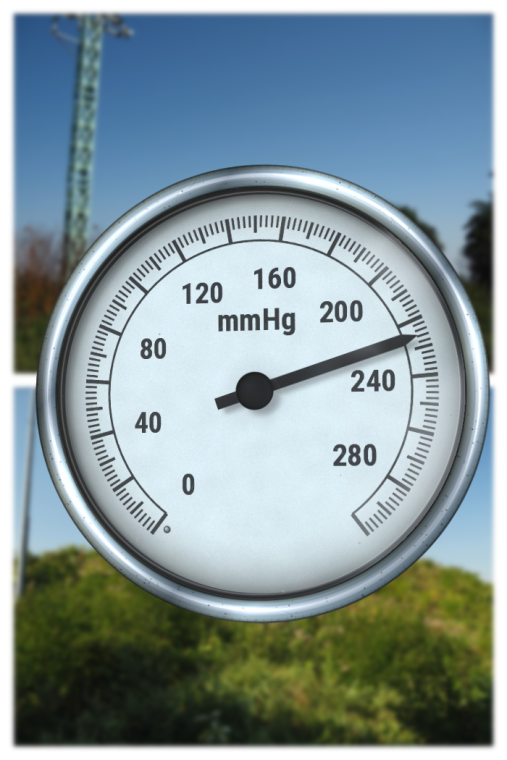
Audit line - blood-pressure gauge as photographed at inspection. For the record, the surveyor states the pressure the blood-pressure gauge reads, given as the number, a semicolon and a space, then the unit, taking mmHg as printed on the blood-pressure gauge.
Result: 226; mmHg
